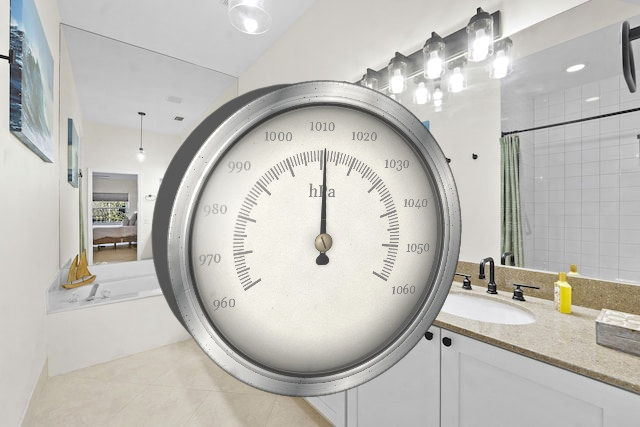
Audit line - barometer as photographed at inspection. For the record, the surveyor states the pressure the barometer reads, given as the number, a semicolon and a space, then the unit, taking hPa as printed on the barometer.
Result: 1010; hPa
